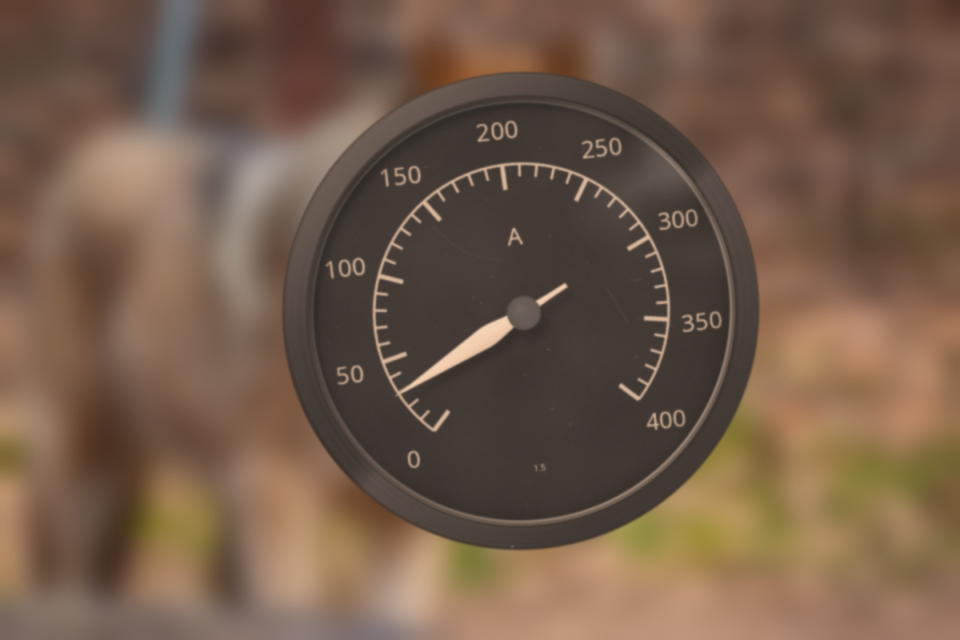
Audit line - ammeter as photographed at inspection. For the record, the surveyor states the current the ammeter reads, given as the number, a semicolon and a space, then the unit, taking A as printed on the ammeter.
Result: 30; A
